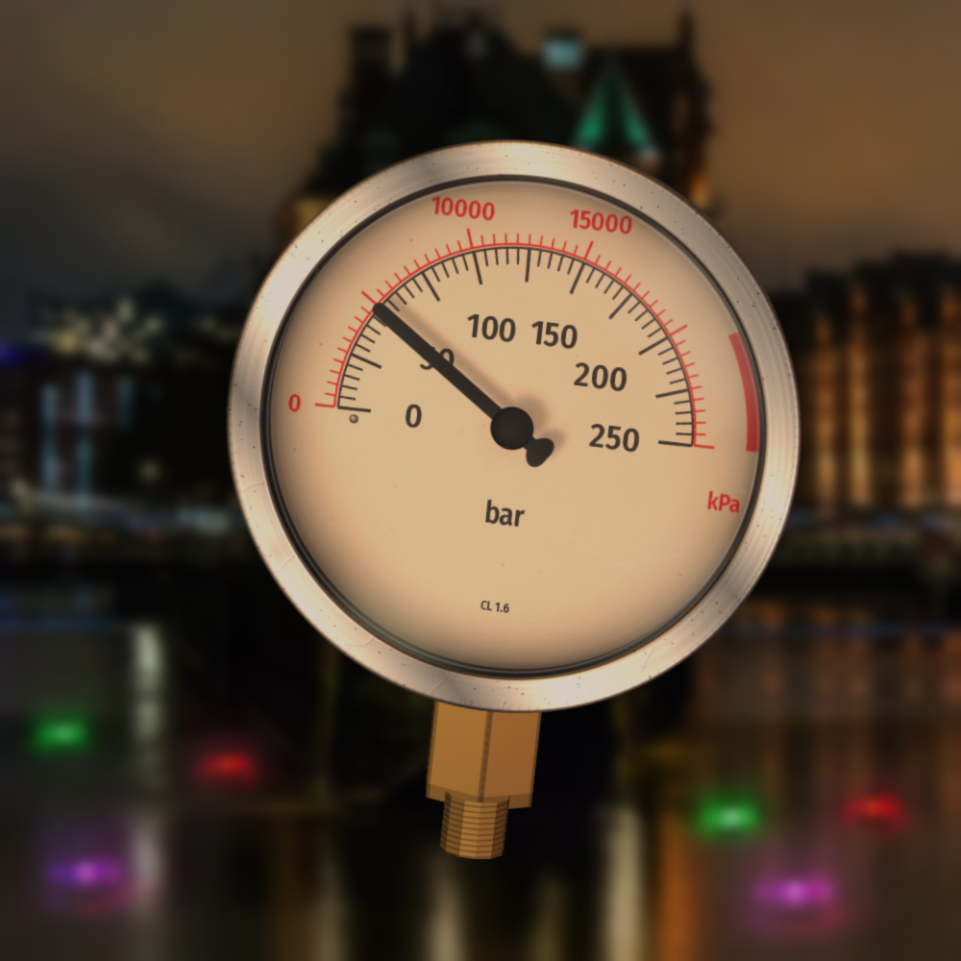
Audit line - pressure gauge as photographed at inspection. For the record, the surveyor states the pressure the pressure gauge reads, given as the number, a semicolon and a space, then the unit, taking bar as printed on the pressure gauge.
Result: 50; bar
